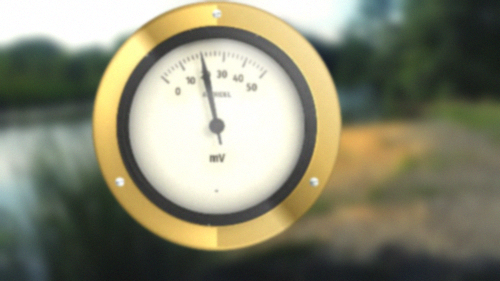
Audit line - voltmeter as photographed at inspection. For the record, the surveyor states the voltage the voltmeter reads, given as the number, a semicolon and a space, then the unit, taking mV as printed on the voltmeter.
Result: 20; mV
